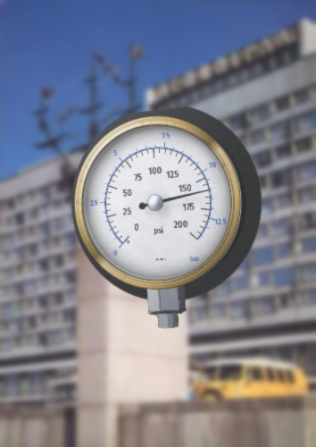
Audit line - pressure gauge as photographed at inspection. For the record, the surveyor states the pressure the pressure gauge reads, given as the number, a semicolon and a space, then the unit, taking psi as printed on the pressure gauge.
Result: 160; psi
